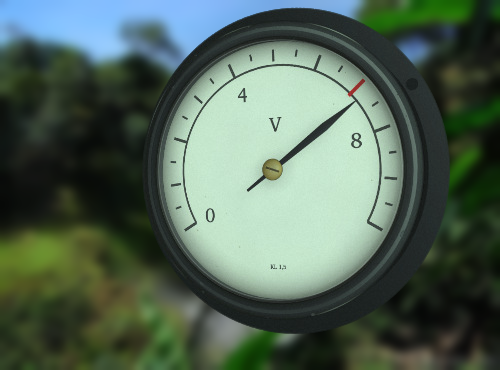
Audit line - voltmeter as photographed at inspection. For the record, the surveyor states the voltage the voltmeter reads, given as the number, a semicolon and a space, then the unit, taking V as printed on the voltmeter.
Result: 7.25; V
